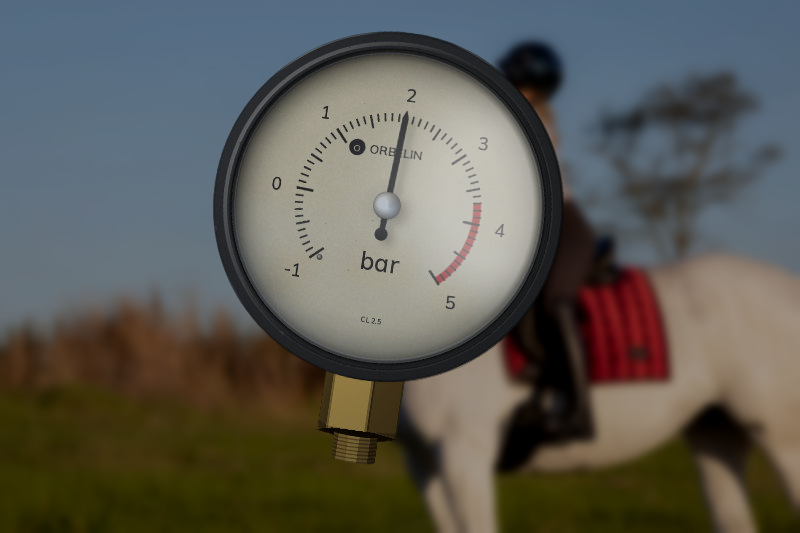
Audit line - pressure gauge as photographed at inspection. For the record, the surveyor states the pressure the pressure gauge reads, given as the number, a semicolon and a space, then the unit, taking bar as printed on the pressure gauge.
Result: 2; bar
